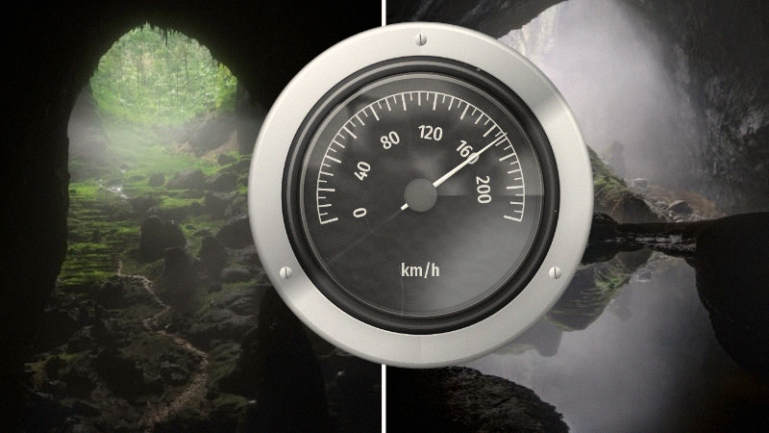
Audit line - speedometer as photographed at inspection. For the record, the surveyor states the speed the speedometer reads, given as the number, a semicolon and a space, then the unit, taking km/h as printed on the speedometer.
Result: 167.5; km/h
